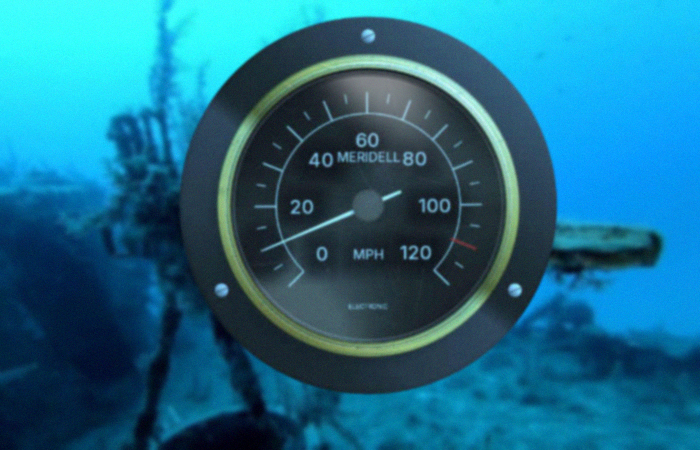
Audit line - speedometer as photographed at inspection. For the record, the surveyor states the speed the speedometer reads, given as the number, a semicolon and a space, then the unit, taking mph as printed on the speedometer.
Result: 10; mph
